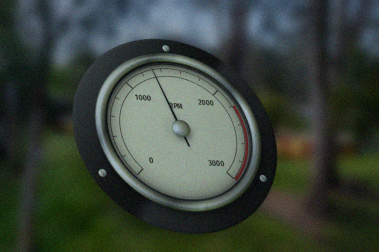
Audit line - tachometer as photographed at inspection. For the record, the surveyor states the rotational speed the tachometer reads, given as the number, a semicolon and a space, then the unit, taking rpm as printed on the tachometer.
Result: 1300; rpm
